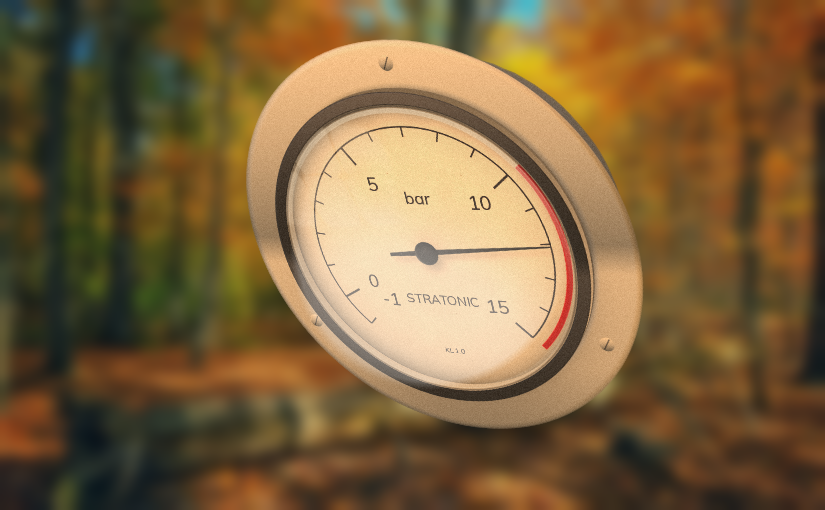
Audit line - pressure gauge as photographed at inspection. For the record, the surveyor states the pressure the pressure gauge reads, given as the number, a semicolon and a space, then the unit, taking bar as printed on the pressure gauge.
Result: 12; bar
